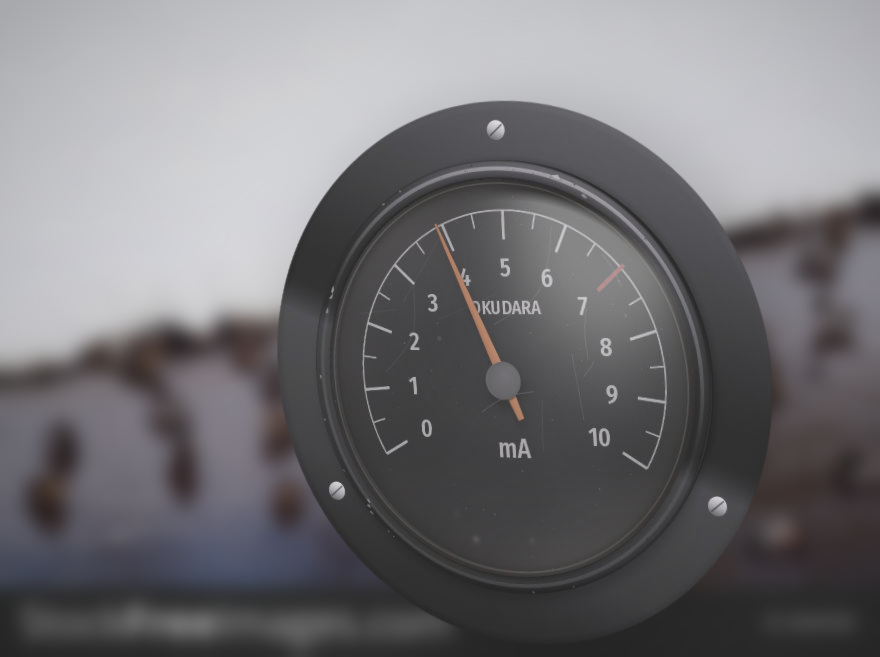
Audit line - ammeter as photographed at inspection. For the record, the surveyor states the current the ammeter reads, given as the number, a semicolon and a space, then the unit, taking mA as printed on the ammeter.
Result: 4; mA
